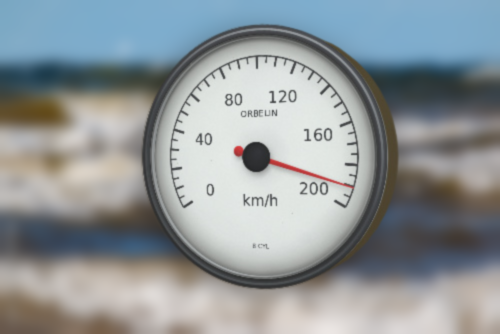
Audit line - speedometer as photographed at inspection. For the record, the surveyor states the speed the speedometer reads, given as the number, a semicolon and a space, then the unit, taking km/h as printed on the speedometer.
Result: 190; km/h
